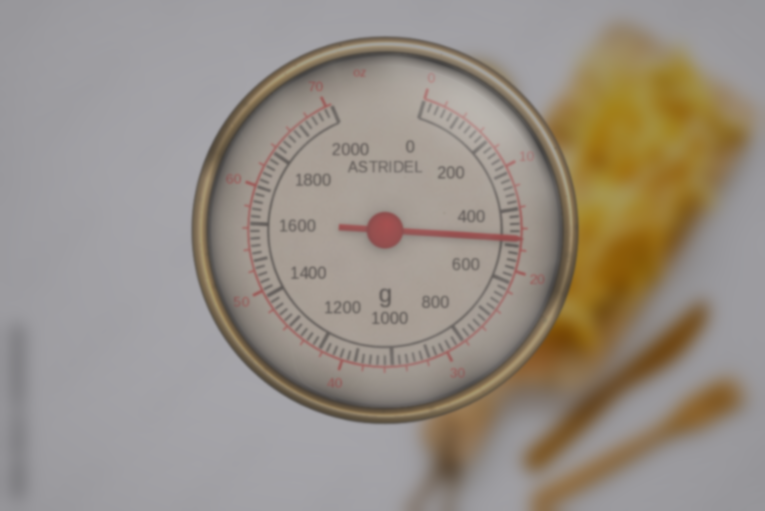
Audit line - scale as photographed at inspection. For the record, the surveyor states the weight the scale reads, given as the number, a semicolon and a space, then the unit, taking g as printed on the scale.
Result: 480; g
